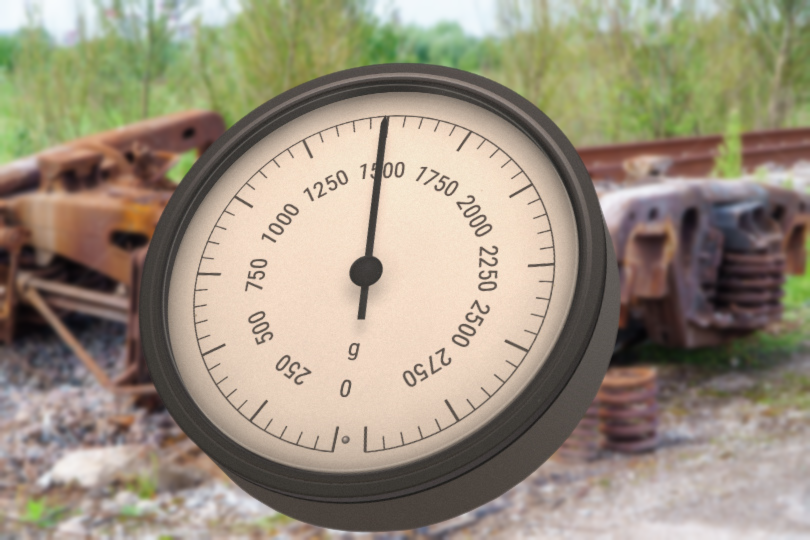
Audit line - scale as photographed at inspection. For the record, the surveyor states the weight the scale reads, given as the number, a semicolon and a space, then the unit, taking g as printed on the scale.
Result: 1500; g
